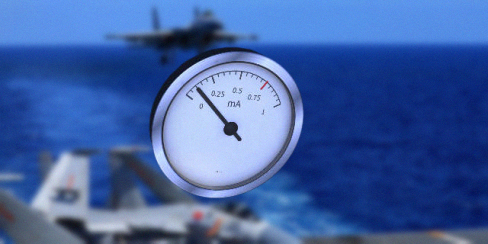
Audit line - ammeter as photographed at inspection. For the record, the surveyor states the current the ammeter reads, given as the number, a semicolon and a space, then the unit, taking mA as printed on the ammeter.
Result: 0.1; mA
